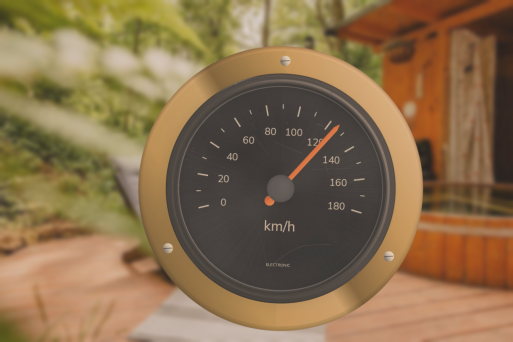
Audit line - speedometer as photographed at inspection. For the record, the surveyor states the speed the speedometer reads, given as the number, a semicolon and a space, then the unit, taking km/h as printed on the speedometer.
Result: 125; km/h
